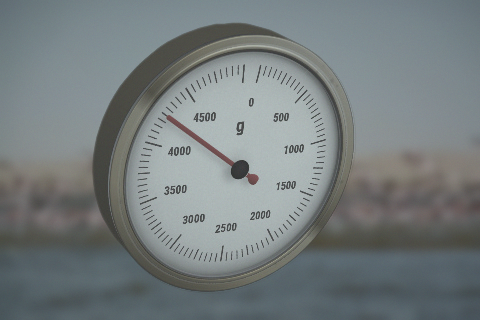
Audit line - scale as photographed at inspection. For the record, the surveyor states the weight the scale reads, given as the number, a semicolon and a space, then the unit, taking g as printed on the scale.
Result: 4250; g
